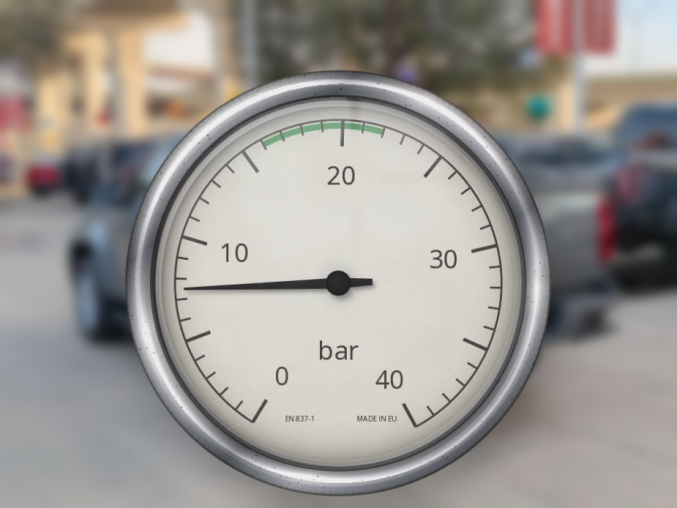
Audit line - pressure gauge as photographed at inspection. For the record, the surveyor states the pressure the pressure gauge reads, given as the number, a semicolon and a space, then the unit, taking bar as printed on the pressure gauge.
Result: 7.5; bar
